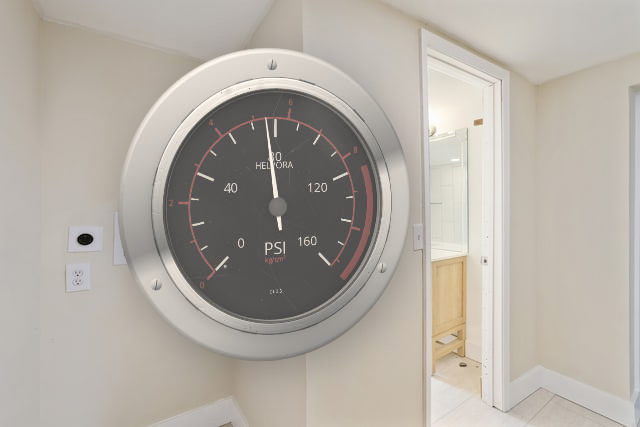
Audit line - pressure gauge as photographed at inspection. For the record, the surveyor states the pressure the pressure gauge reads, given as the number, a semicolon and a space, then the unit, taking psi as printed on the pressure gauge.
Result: 75; psi
